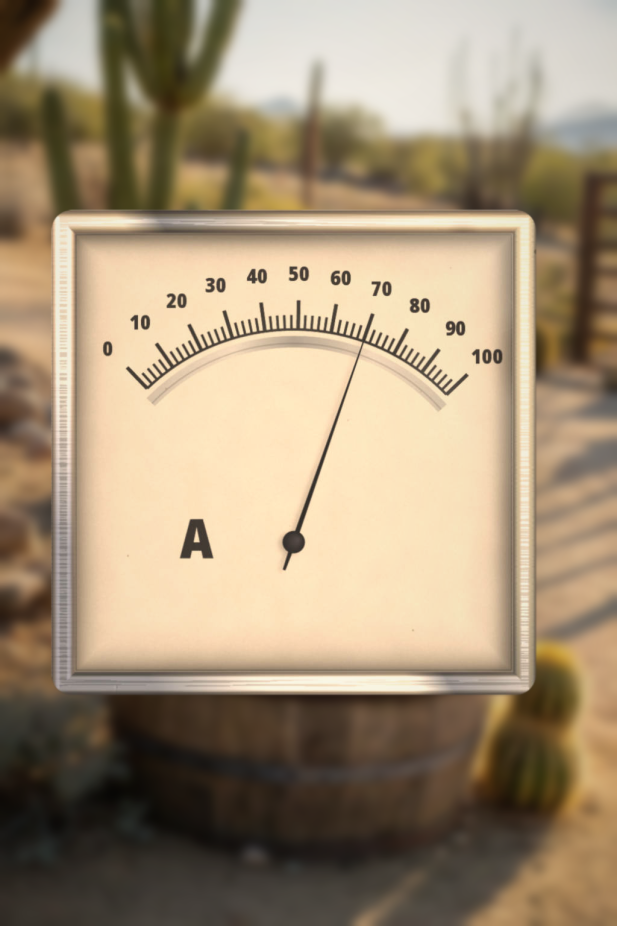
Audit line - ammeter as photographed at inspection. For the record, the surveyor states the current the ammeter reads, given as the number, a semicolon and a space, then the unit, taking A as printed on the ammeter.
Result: 70; A
